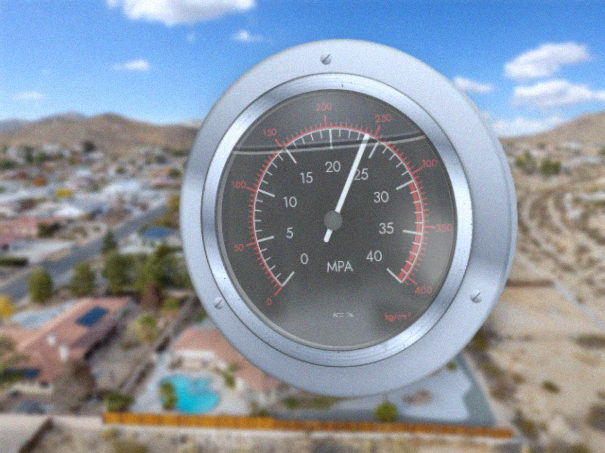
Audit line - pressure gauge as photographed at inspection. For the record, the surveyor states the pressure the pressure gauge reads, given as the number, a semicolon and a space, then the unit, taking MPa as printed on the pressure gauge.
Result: 24; MPa
